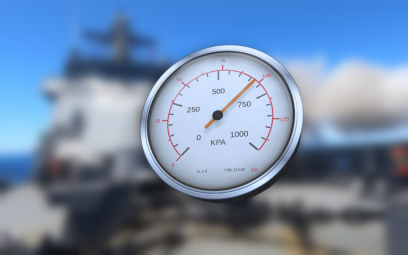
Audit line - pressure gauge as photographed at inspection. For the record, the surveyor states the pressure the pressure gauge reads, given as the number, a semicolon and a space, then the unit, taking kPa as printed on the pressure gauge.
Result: 675; kPa
